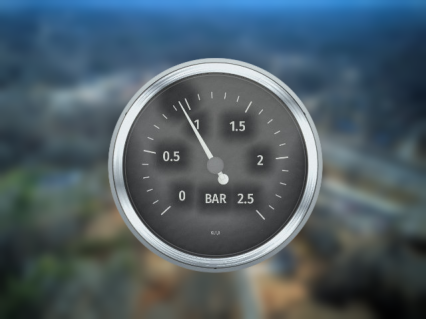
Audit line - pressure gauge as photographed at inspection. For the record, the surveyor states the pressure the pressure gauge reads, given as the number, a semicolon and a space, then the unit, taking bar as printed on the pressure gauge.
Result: 0.95; bar
